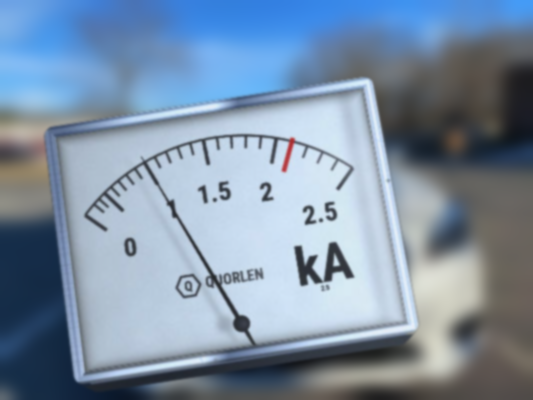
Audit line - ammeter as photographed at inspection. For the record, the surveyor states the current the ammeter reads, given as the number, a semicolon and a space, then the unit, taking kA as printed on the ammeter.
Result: 1; kA
